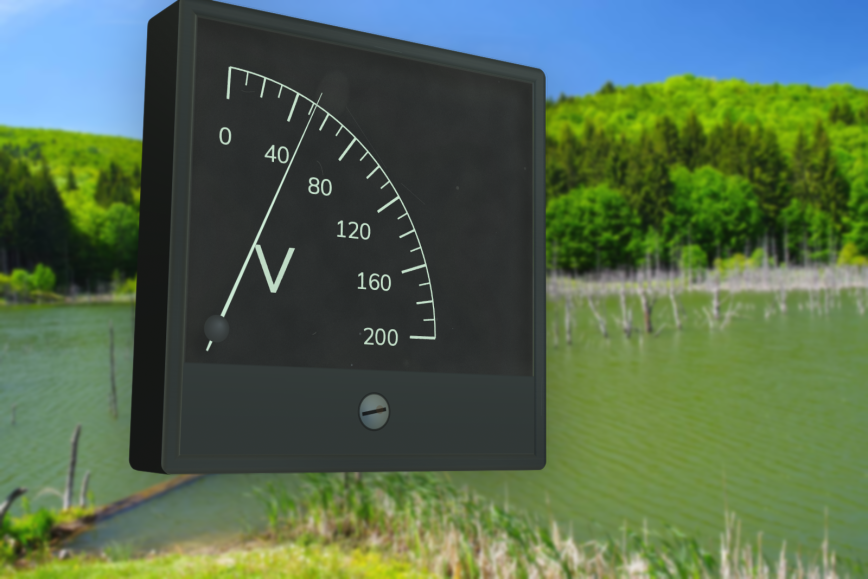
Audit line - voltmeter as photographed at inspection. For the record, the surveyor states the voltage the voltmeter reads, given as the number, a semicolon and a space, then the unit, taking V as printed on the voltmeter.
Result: 50; V
